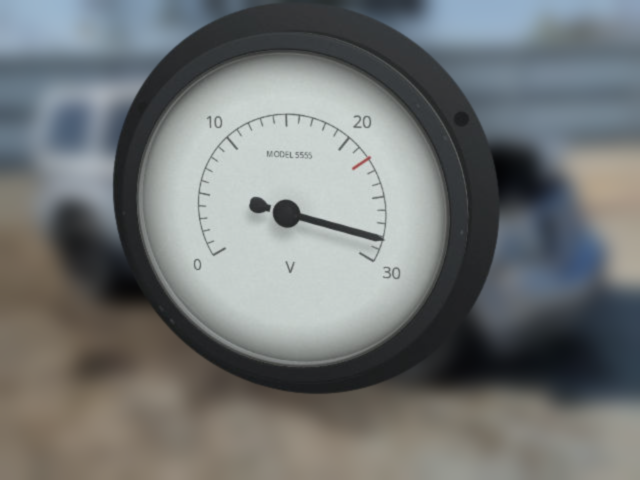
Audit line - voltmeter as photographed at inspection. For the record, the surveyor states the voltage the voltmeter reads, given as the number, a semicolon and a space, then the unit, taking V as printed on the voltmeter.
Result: 28; V
